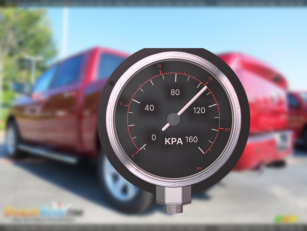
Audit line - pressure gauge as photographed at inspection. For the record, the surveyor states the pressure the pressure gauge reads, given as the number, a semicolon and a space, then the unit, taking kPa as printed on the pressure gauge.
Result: 105; kPa
